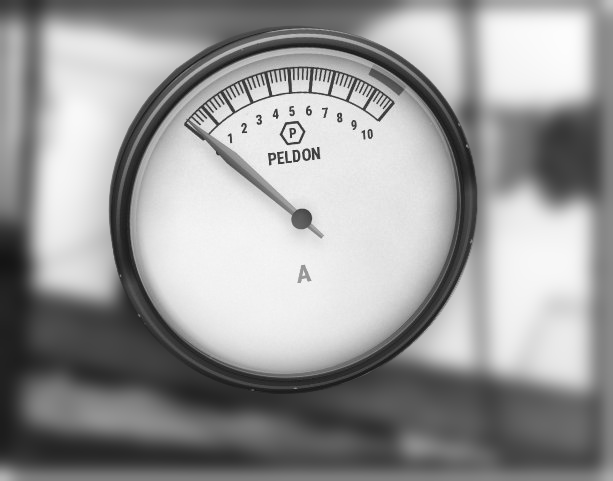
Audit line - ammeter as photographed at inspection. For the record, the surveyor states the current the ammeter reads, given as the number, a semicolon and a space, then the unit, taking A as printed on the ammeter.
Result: 0.2; A
